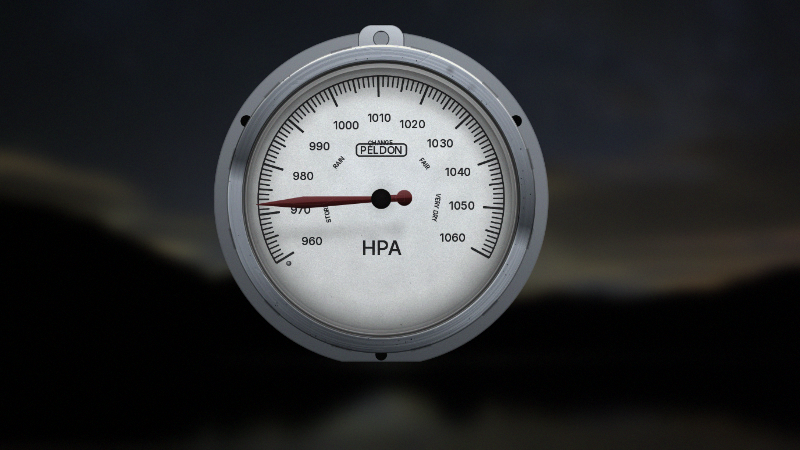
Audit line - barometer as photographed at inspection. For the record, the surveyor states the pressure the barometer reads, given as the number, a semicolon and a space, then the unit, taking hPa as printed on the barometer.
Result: 972; hPa
